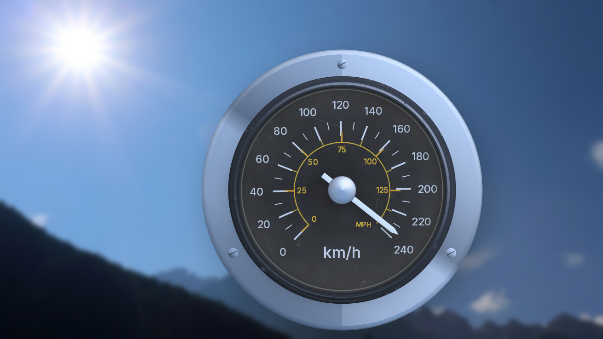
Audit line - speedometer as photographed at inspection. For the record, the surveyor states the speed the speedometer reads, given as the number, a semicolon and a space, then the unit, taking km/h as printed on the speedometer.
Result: 235; km/h
